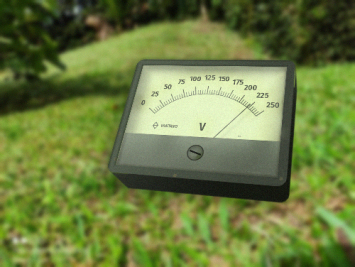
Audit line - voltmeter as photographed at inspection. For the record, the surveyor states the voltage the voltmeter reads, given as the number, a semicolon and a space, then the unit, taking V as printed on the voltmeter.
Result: 225; V
